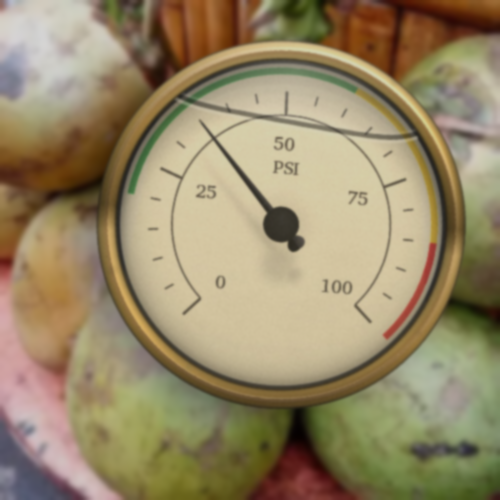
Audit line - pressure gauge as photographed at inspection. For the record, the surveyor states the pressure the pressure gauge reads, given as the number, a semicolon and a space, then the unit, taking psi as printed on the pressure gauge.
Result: 35; psi
